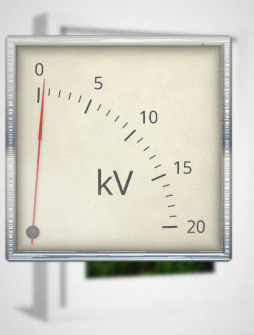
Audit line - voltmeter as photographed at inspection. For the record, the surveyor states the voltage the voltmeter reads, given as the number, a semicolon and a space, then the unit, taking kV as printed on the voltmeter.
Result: 0.5; kV
